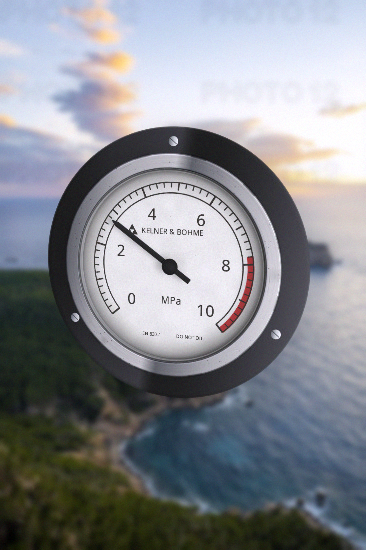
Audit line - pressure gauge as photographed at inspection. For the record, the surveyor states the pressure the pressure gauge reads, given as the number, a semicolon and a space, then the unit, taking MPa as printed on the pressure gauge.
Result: 2.8; MPa
